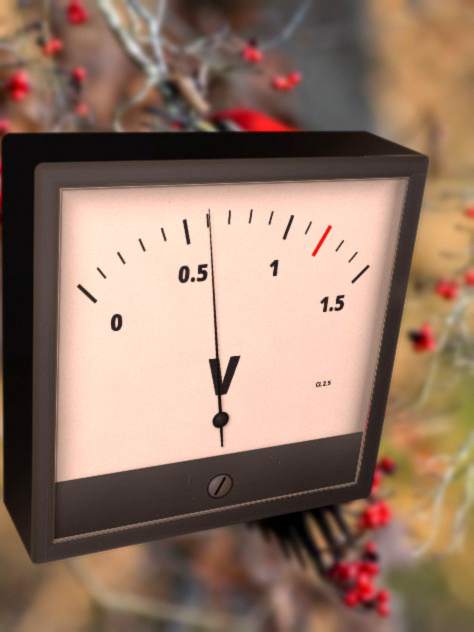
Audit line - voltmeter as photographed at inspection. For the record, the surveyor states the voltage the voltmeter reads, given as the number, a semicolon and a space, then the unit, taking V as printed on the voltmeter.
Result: 0.6; V
